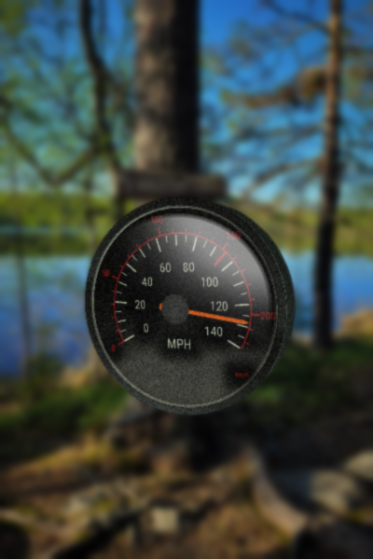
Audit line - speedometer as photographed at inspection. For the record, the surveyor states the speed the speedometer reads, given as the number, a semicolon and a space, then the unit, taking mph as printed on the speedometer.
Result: 127.5; mph
